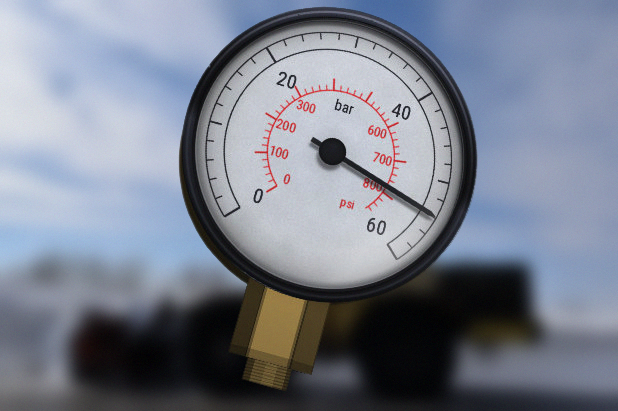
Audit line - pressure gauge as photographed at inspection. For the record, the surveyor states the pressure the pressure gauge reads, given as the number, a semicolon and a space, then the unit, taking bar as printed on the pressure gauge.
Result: 54; bar
